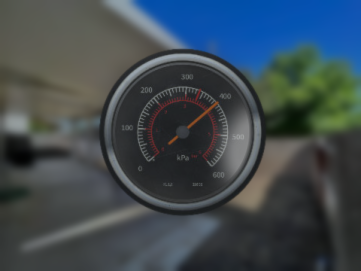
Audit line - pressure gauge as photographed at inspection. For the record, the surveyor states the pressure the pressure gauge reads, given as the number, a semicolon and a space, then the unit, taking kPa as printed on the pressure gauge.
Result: 400; kPa
